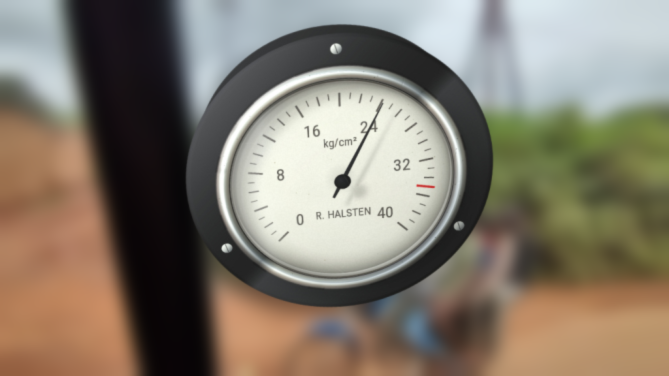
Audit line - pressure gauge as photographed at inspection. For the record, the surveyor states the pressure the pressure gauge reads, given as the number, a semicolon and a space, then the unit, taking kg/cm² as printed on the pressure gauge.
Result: 24; kg/cm²
